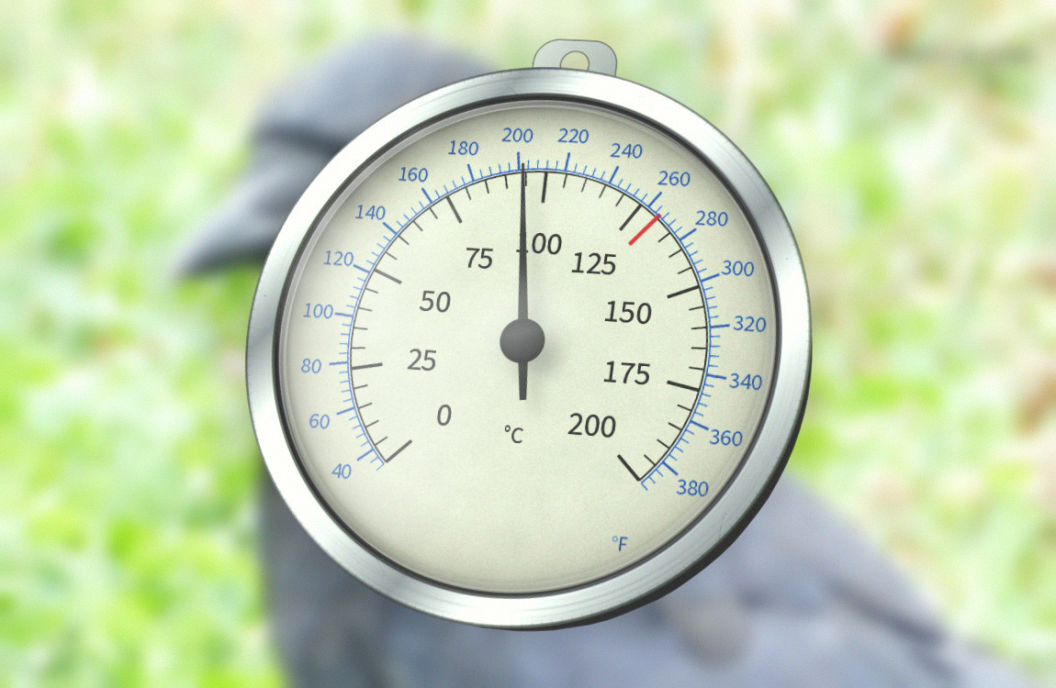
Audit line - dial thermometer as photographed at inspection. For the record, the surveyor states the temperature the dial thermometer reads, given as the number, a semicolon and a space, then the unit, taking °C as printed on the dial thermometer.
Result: 95; °C
